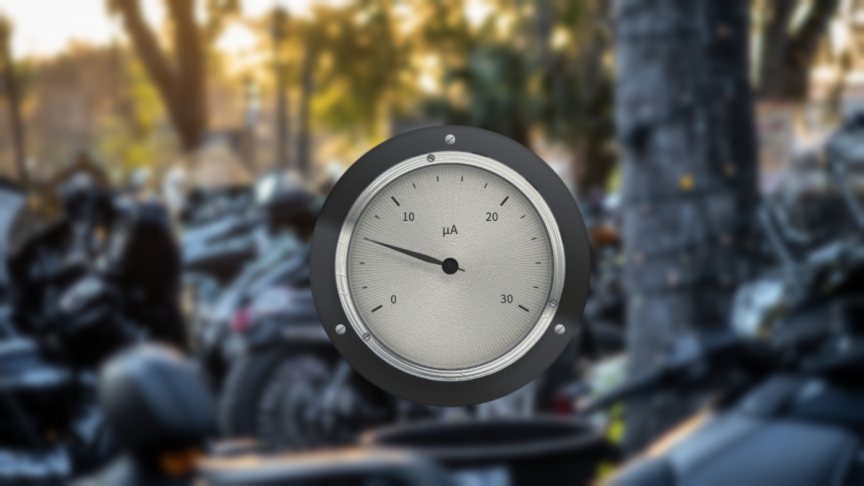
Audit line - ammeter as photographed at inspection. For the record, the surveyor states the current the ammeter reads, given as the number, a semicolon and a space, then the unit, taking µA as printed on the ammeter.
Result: 6; µA
